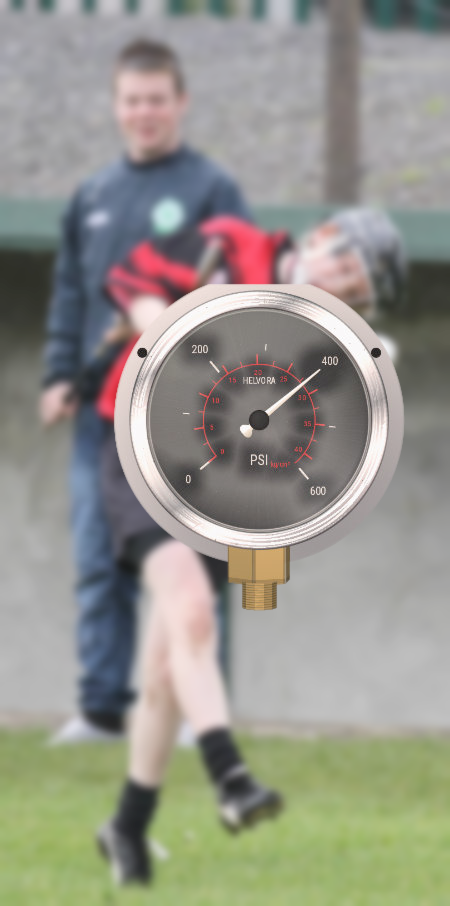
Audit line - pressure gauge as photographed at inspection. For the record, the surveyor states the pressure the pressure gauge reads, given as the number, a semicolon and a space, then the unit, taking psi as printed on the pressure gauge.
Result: 400; psi
